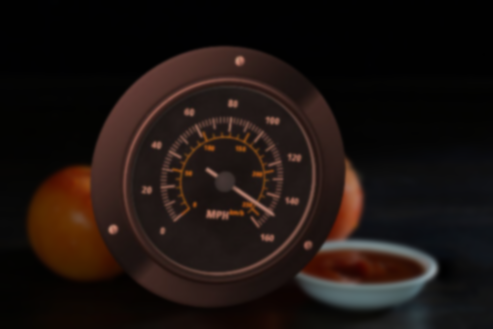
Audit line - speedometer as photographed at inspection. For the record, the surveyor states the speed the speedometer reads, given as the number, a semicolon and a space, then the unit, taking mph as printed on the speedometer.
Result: 150; mph
